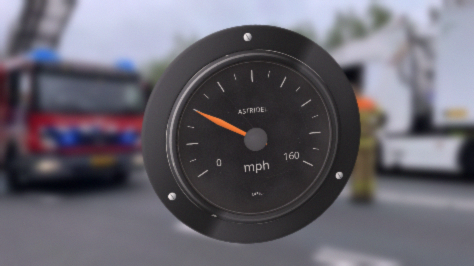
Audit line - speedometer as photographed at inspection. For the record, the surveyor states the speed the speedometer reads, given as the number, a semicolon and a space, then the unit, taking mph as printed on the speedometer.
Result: 40; mph
